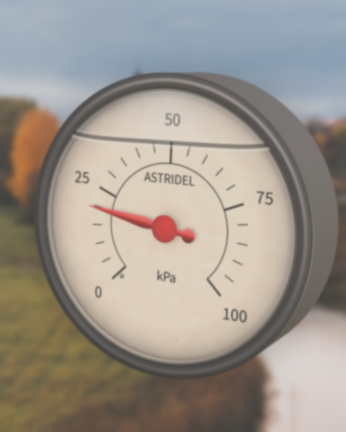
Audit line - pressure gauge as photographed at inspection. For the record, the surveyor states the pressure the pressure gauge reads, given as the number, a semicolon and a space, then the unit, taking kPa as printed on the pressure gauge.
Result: 20; kPa
